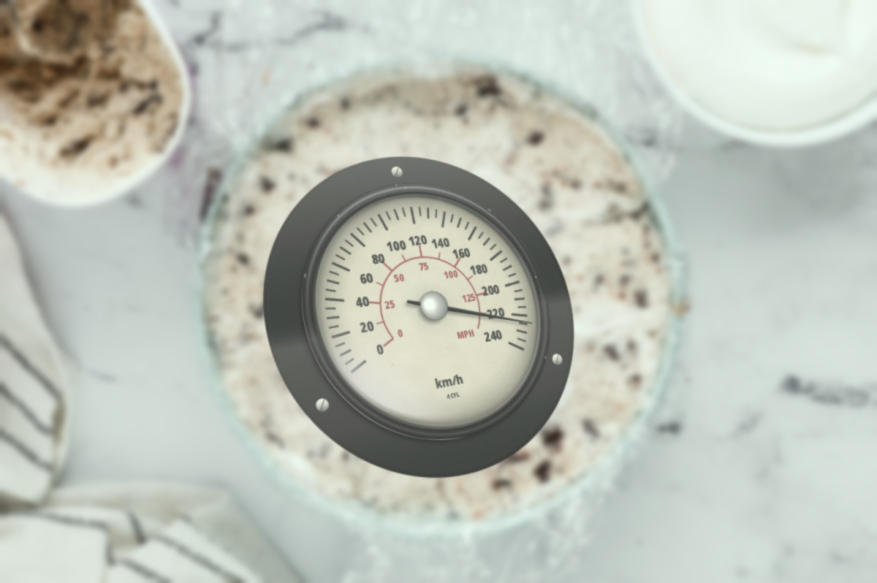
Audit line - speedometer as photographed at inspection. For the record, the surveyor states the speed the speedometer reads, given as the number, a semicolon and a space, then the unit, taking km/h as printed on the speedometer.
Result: 225; km/h
